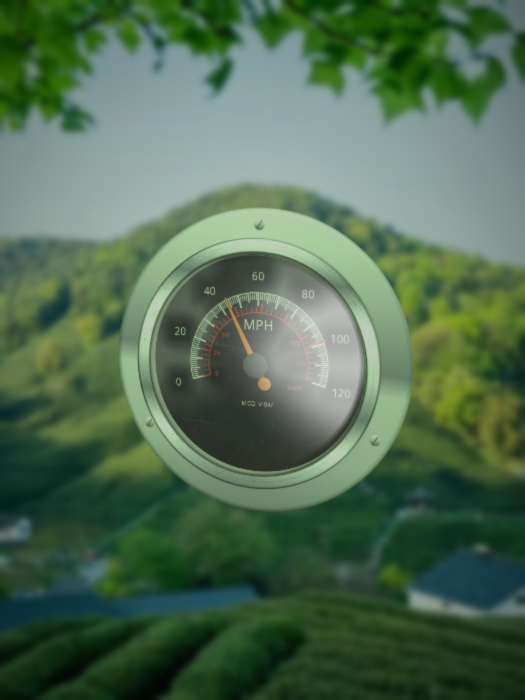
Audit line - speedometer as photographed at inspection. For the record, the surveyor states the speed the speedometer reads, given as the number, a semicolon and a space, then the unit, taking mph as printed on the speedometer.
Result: 45; mph
